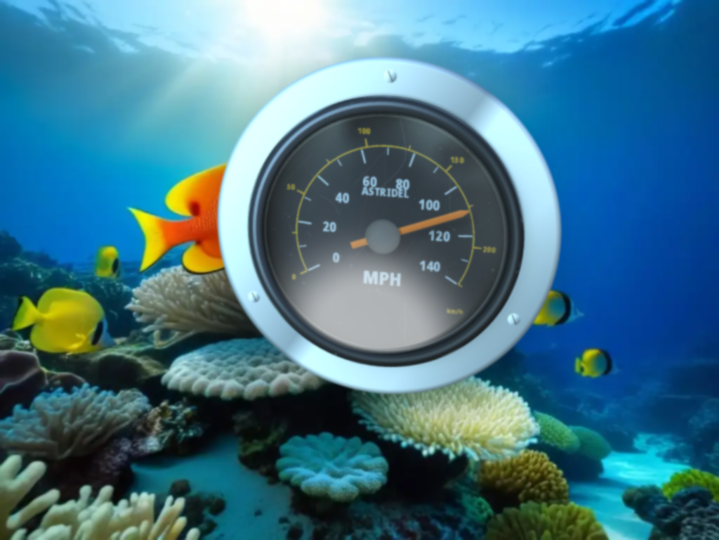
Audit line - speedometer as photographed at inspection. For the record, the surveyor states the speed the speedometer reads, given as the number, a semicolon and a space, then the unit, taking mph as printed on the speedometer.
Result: 110; mph
